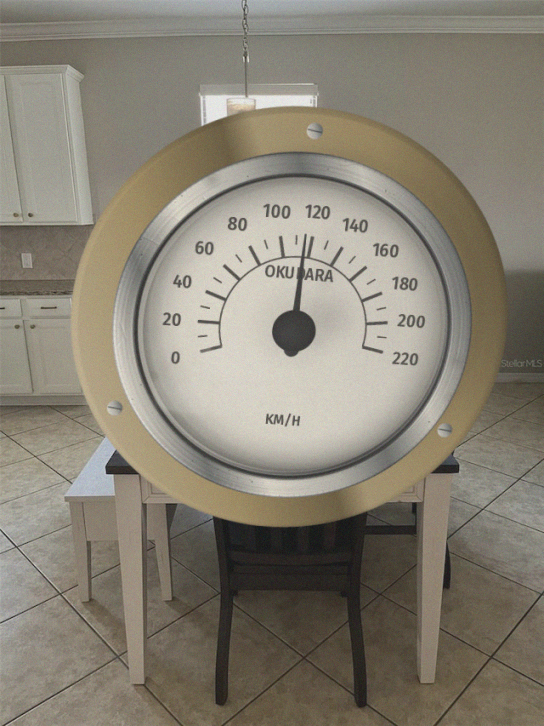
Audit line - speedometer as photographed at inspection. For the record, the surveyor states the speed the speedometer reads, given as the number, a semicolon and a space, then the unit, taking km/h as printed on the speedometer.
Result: 115; km/h
